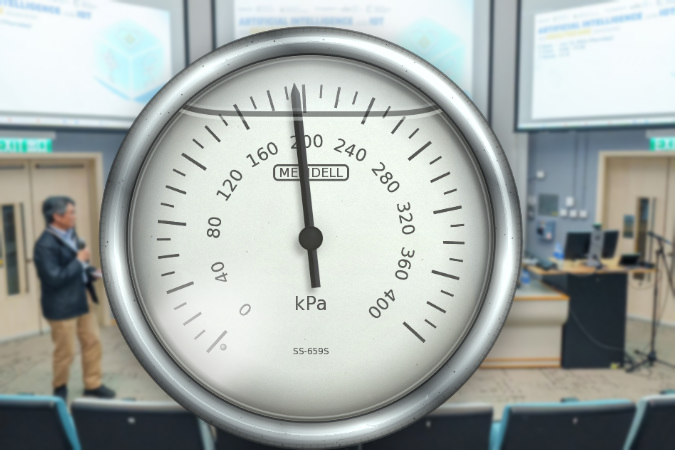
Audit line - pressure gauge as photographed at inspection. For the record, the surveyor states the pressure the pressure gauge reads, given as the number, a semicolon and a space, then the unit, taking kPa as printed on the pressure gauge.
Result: 195; kPa
